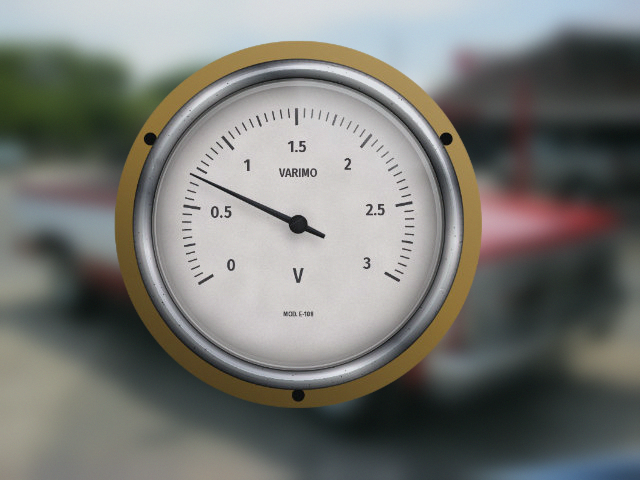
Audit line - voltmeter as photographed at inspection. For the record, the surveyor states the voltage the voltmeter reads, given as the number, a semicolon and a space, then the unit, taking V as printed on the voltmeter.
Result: 0.7; V
